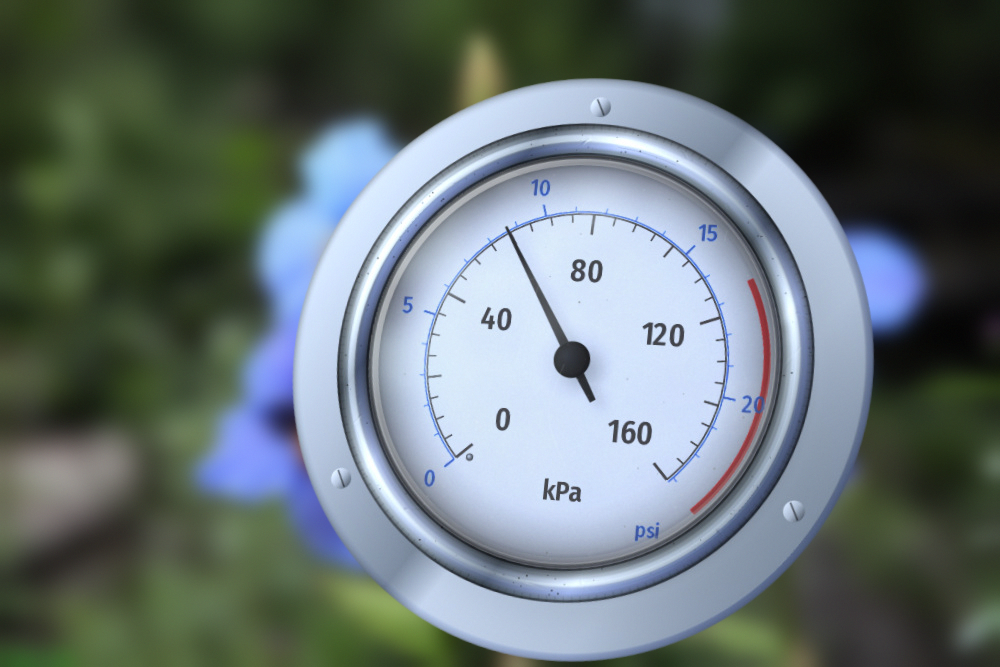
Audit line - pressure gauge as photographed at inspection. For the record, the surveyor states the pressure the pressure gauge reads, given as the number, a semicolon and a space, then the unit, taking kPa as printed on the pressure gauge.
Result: 60; kPa
